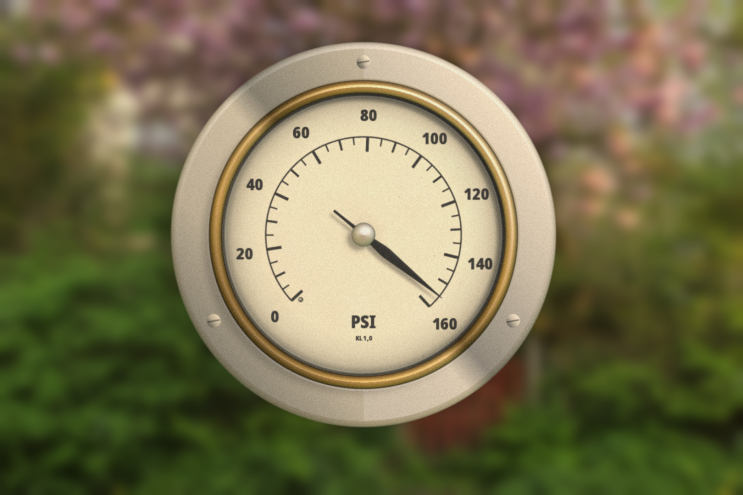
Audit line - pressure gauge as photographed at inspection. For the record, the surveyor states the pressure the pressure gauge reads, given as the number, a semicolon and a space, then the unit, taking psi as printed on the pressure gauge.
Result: 155; psi
